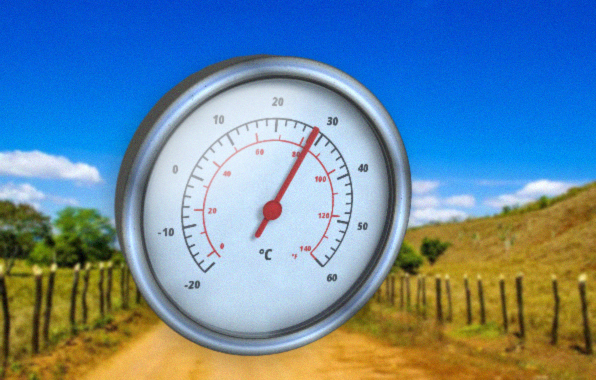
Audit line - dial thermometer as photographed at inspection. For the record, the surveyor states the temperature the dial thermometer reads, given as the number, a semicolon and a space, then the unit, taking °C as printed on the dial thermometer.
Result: 28; °C
